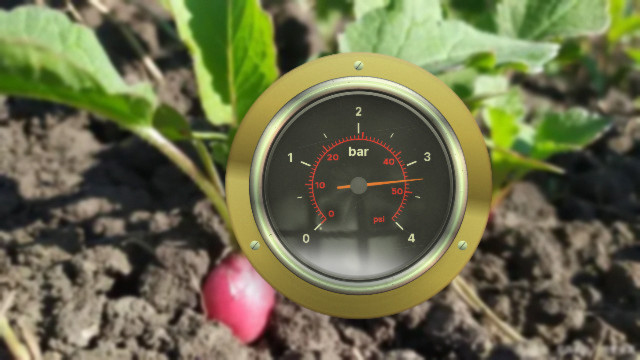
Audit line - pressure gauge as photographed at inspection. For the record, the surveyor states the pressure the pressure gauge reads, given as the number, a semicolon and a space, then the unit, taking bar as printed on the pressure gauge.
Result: 3.25; bar
